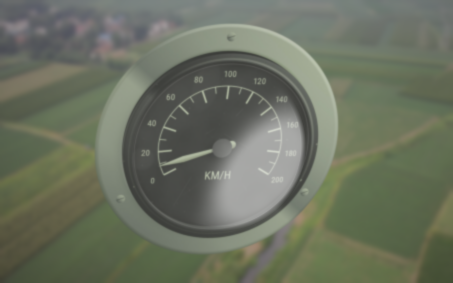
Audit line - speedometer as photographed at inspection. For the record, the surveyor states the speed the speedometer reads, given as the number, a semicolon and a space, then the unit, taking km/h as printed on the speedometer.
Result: 10; km/h
